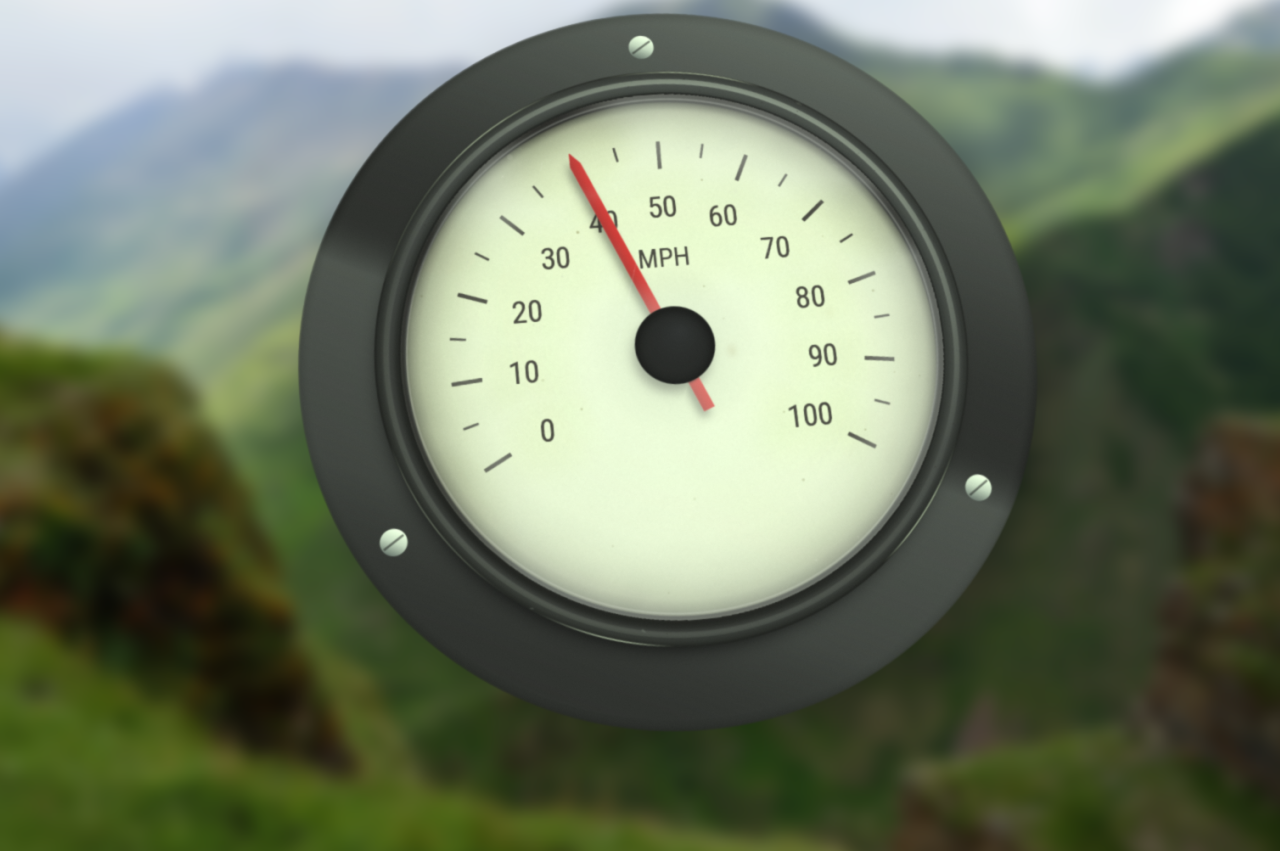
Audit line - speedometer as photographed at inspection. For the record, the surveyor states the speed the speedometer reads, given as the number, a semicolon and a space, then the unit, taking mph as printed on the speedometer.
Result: 40; mph
